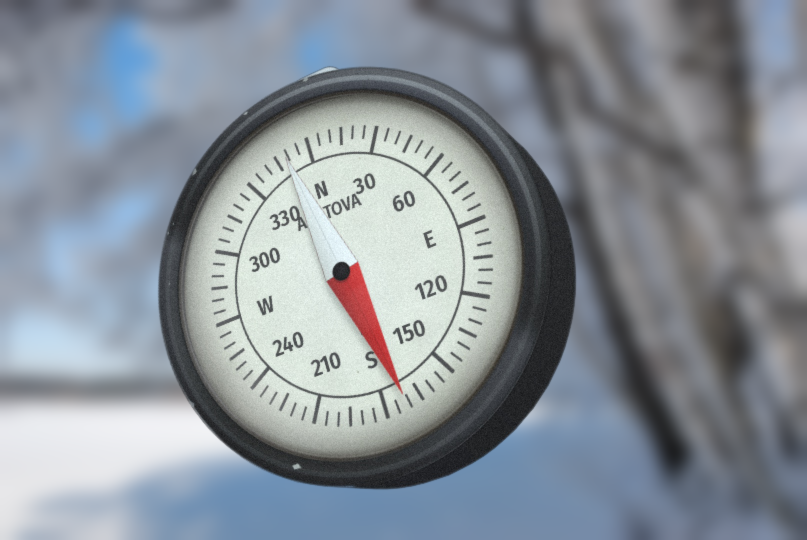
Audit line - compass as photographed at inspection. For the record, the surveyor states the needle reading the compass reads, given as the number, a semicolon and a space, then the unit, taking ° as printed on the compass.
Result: 170; °
